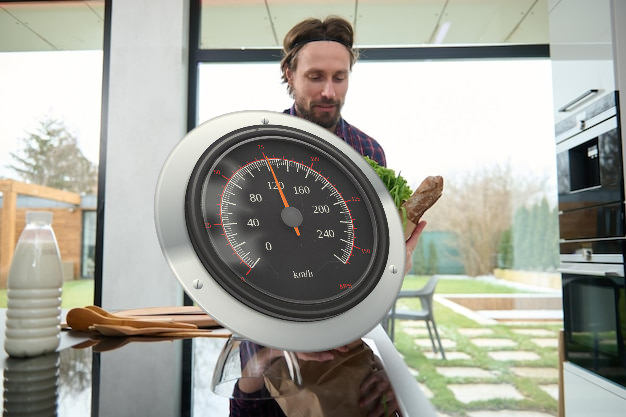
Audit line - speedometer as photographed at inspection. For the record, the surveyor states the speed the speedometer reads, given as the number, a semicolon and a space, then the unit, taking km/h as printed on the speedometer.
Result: 120; km/h
